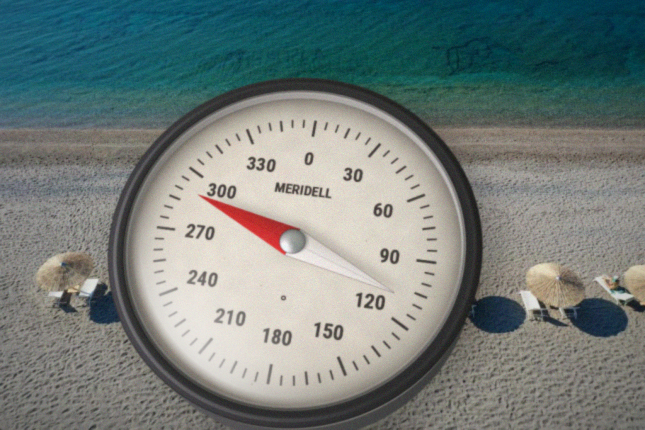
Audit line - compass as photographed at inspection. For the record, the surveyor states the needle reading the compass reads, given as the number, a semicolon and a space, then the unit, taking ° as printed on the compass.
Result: 290; °
